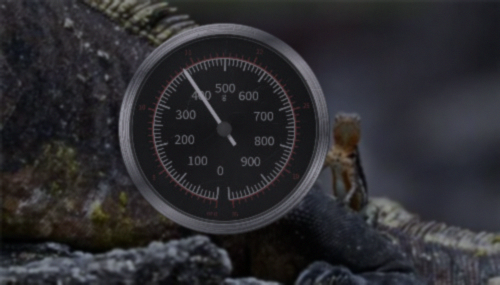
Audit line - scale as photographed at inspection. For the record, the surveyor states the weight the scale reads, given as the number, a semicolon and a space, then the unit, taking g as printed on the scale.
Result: 400; g
